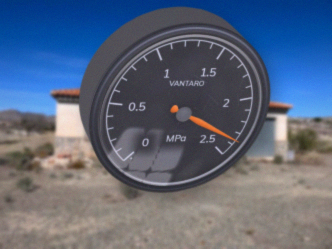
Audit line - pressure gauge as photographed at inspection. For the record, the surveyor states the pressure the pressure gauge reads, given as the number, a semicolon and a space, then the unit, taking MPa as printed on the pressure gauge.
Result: 2.35; MPa
